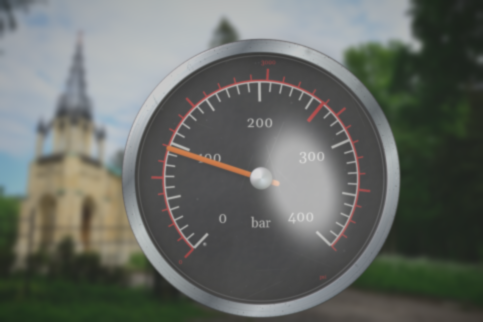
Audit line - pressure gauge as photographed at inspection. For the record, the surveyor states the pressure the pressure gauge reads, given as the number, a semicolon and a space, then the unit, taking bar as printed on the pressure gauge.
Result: 95; bar
